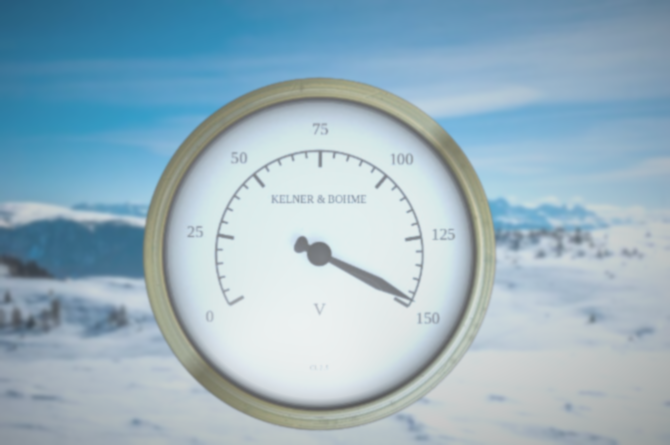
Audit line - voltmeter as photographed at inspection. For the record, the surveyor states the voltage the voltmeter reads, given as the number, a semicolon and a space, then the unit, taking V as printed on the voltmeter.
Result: 147.5; V
